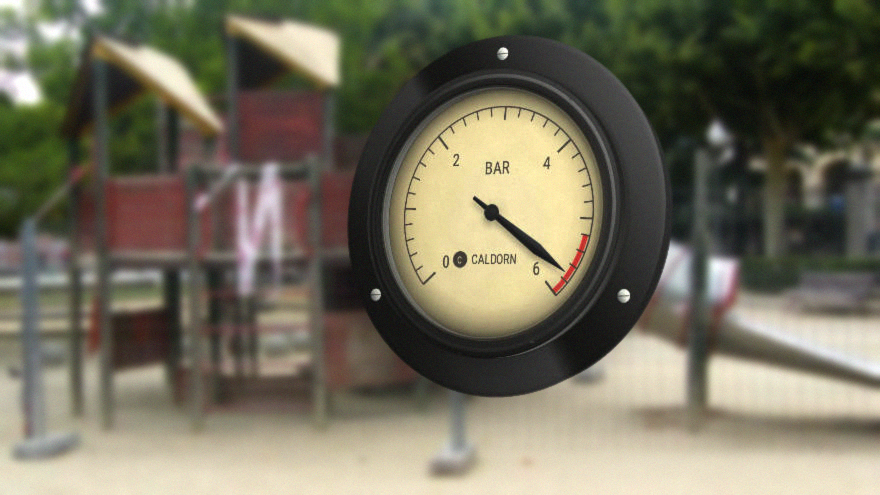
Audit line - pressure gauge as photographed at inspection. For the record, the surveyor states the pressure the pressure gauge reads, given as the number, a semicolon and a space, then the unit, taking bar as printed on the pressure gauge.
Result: 5.7; bar
